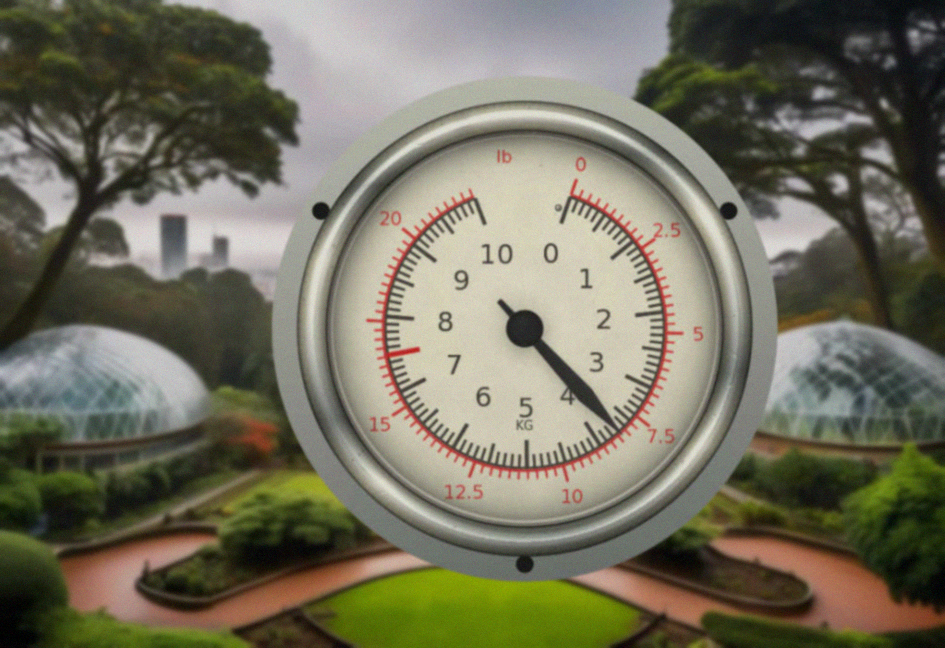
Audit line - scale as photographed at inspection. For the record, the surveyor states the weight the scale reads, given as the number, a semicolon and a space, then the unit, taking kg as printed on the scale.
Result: 3.7; kg
